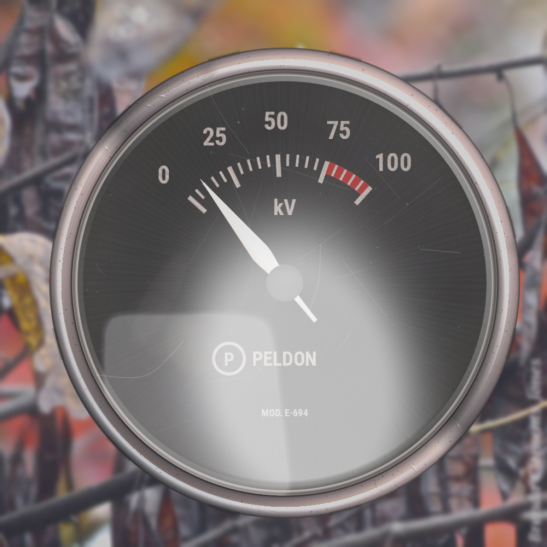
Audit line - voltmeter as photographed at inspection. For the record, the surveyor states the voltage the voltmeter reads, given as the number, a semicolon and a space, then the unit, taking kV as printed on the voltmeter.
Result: 10; kV
